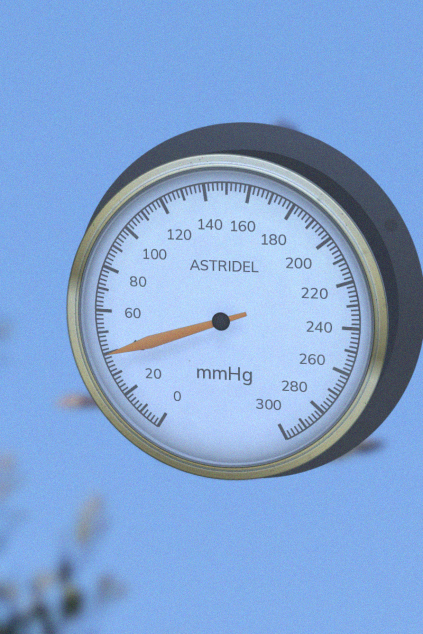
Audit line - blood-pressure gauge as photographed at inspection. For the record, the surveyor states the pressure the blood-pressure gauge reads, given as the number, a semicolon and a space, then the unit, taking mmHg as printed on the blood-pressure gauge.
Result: 40; mmHg
